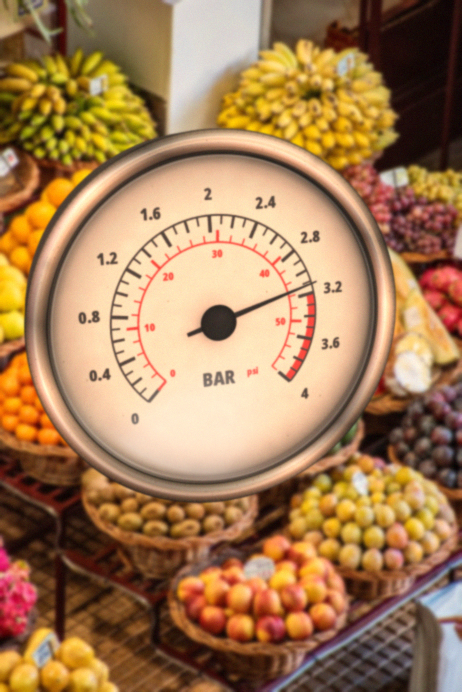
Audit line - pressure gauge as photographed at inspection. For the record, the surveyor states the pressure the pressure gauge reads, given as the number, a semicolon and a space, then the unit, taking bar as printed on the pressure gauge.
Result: 3.1; bar
